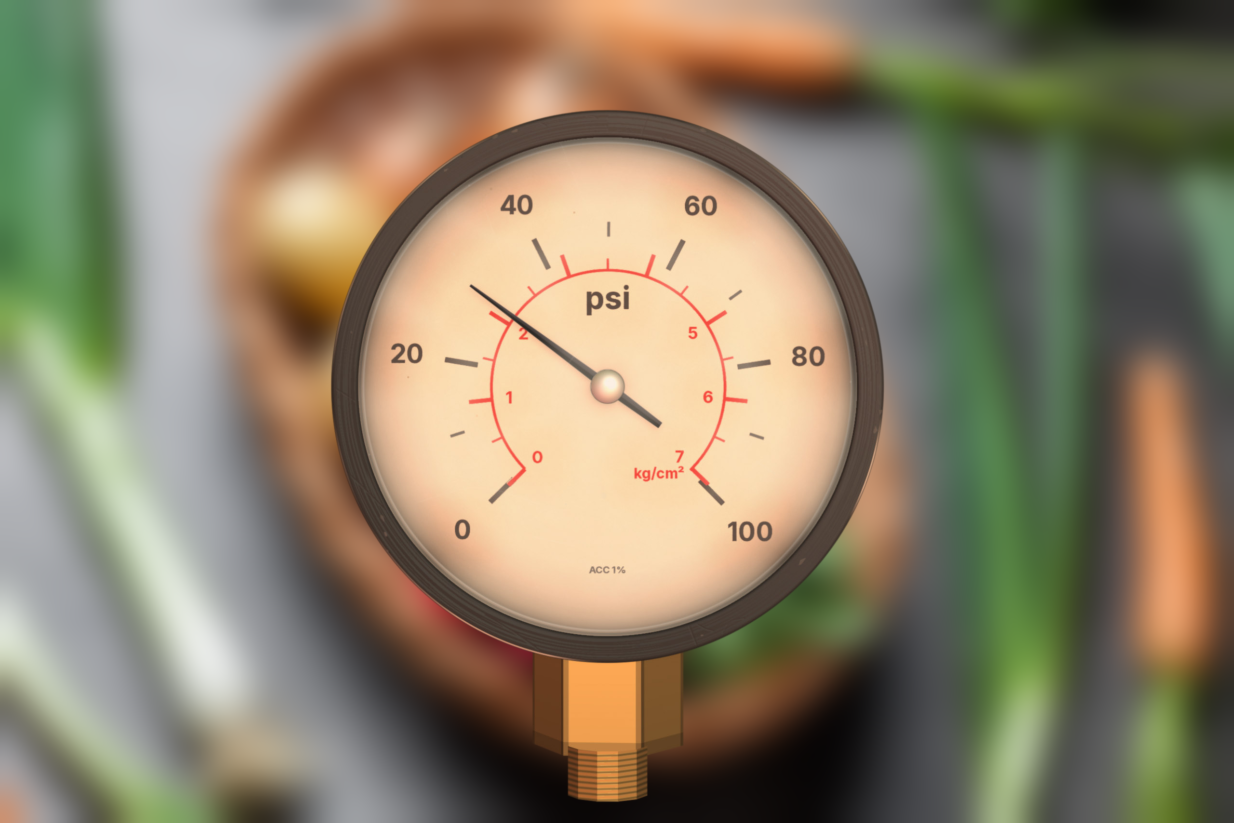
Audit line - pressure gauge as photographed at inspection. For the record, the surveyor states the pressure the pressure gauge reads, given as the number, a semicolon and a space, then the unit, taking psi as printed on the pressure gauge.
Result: 30; psi
